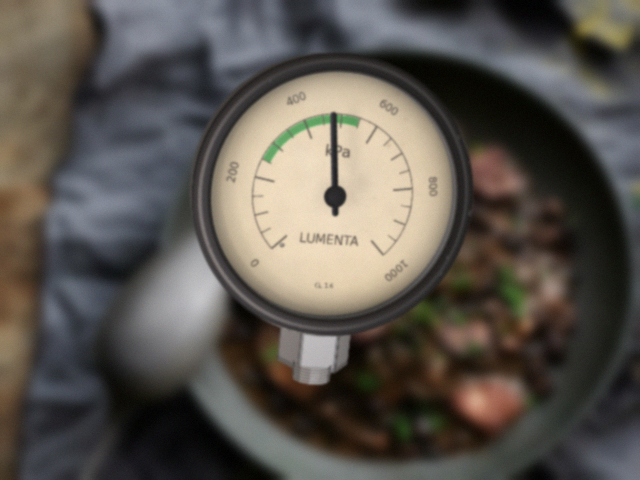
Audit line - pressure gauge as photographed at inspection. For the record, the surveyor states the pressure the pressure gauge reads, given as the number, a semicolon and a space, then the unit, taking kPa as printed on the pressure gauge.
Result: 475; kPa
